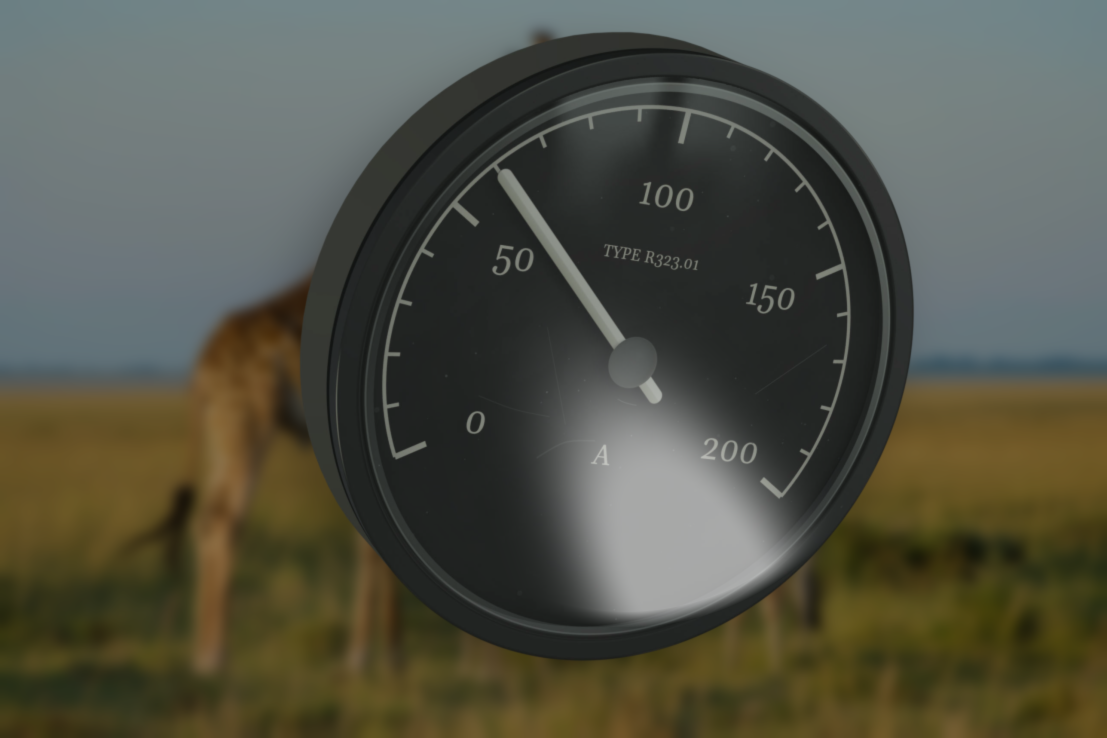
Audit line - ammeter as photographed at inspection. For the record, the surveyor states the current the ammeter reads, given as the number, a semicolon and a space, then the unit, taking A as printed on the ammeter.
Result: 60; A
